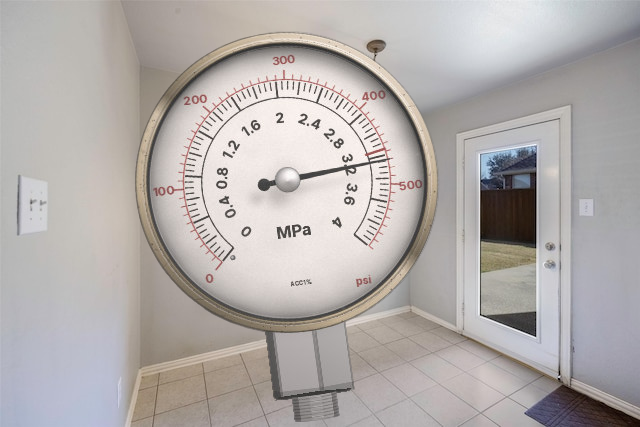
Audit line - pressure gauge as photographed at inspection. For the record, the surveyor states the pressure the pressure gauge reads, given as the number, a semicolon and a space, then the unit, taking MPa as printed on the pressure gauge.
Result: 3.25; MPa
